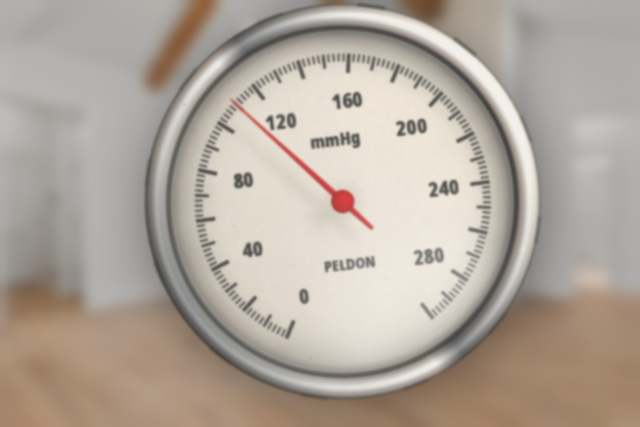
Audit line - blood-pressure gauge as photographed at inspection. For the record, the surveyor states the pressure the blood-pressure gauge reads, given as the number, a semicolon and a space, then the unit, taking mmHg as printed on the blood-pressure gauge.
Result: 110; mmHg
